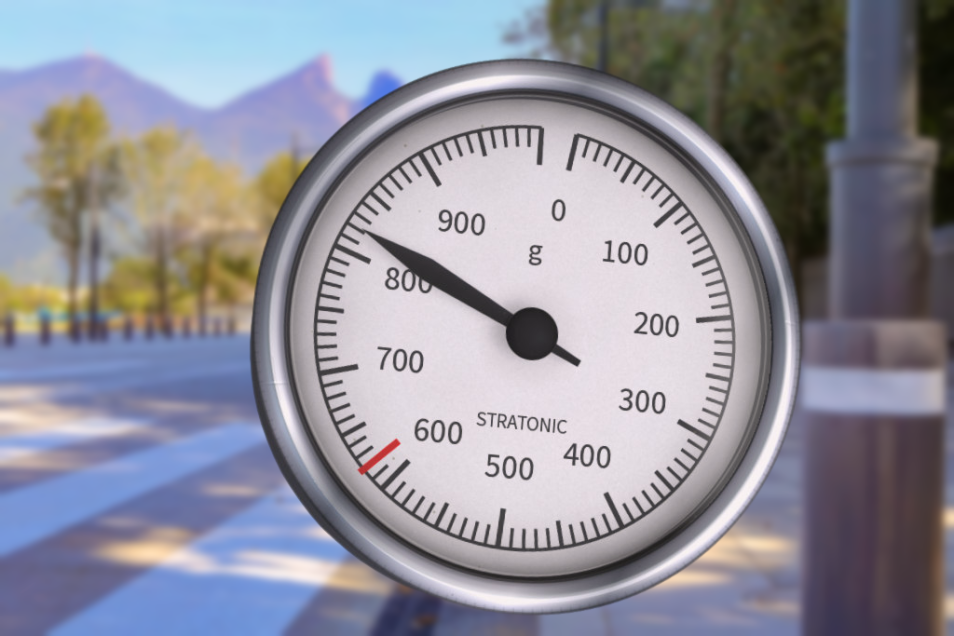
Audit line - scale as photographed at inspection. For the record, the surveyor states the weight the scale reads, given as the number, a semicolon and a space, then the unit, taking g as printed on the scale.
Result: 820; g
